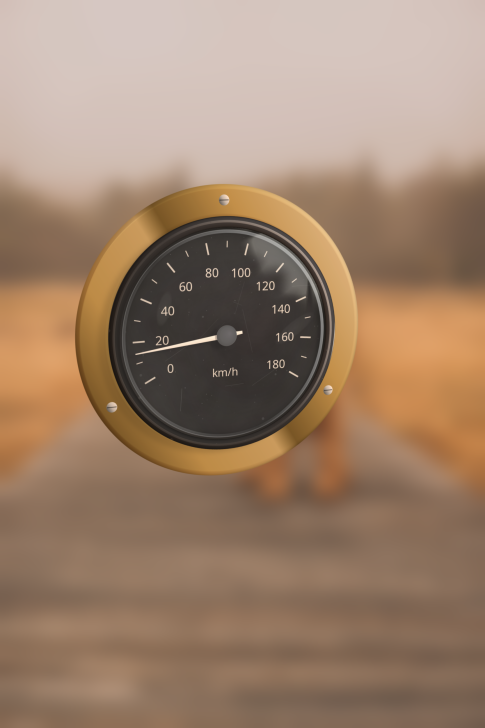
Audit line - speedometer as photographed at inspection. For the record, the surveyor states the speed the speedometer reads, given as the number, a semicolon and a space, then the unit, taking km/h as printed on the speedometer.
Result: 15; km/h
